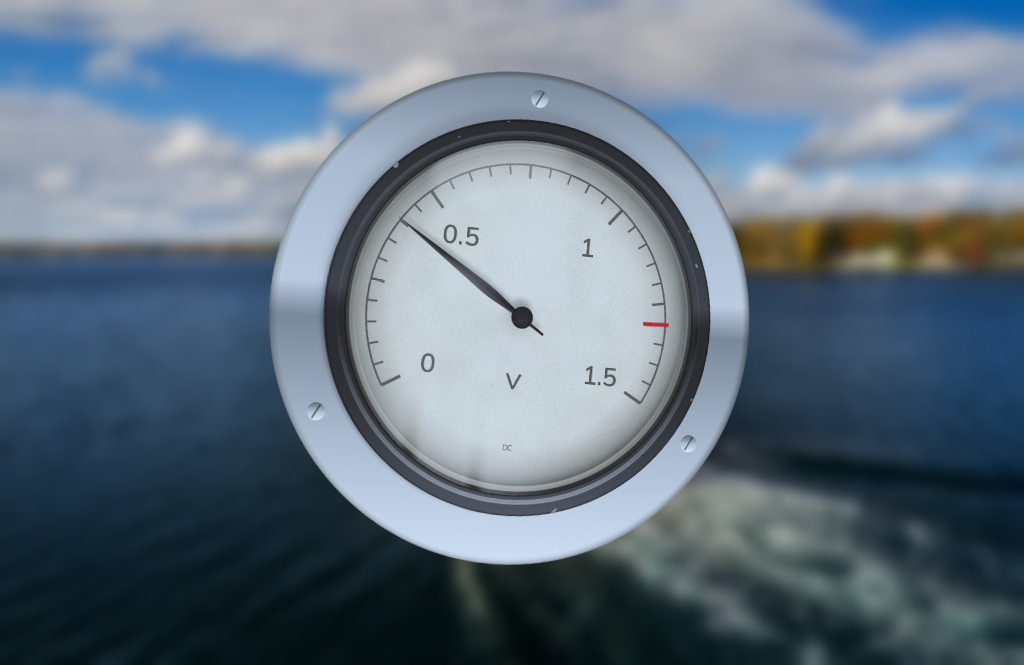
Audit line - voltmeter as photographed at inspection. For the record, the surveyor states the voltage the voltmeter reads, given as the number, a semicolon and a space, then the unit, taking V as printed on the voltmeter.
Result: 0.4; V
